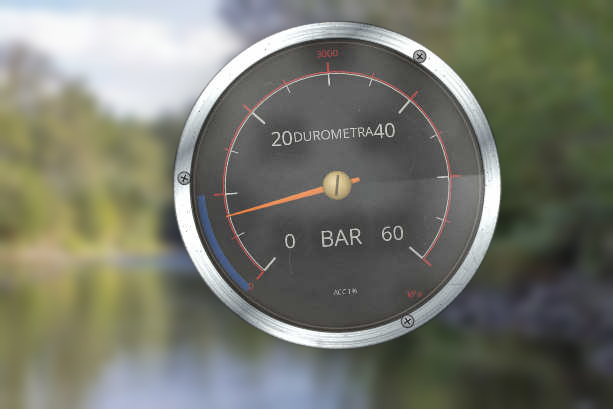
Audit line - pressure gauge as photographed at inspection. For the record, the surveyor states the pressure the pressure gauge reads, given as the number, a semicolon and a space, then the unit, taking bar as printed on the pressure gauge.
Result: 7.5; bar
